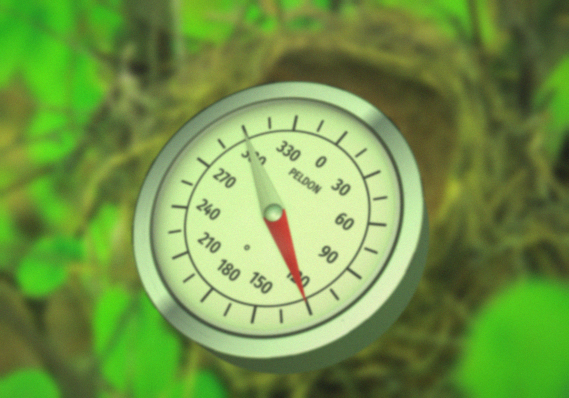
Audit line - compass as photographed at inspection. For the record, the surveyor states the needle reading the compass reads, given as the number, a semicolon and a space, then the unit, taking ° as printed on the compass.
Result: 120; °
